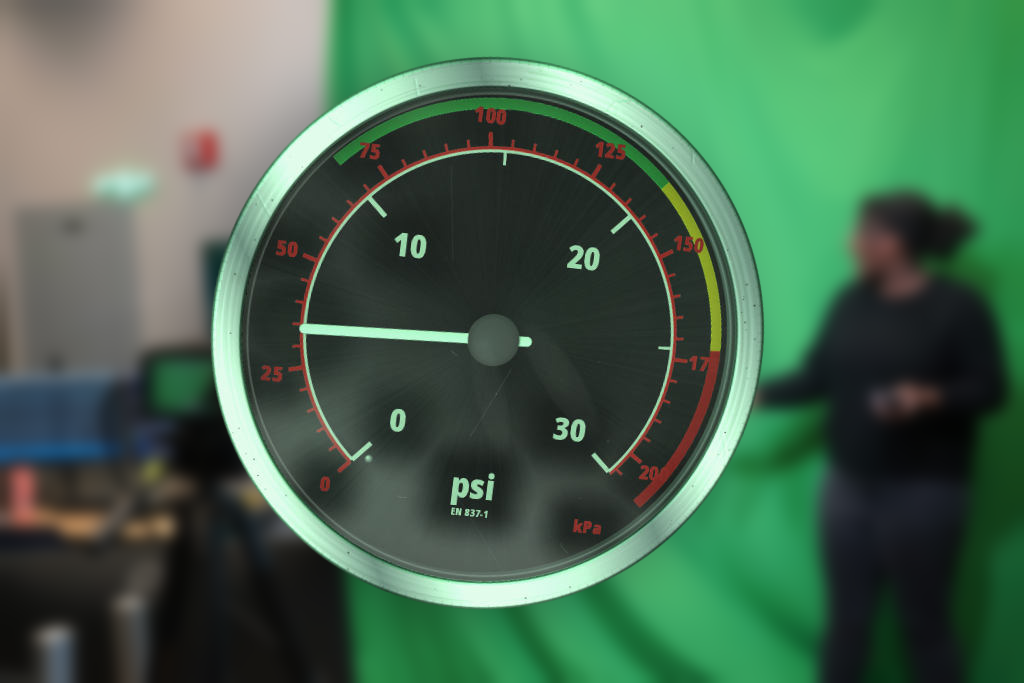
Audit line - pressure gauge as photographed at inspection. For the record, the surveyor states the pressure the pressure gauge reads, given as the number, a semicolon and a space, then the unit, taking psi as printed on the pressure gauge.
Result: 5; psi
